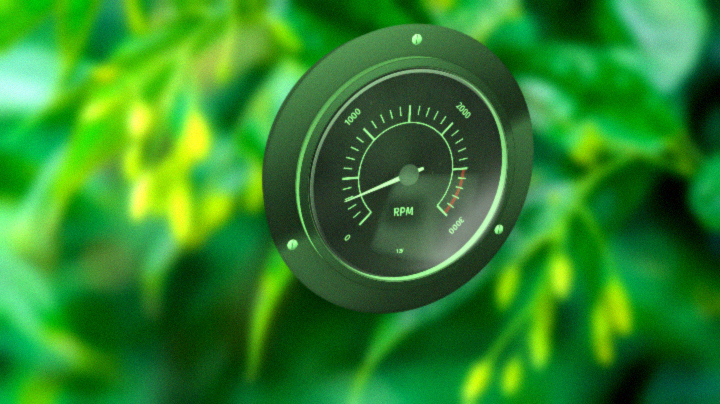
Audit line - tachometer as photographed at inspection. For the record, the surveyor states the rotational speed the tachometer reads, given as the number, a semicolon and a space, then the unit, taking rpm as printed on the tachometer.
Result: 300; rpm
